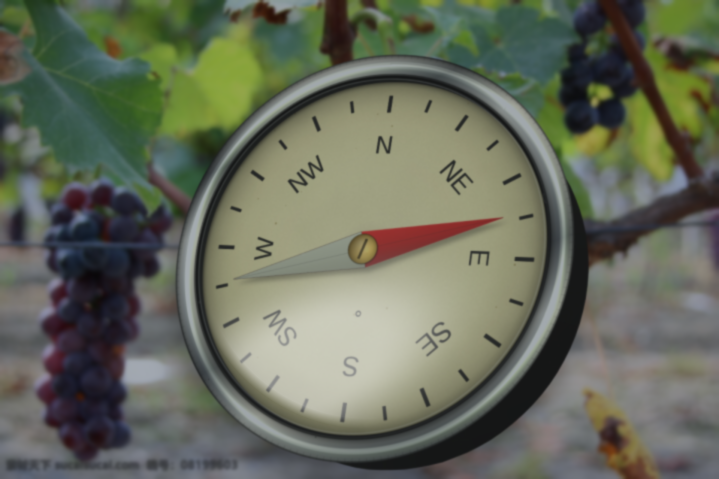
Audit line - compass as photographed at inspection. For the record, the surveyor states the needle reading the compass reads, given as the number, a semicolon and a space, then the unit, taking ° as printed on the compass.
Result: 75; °
